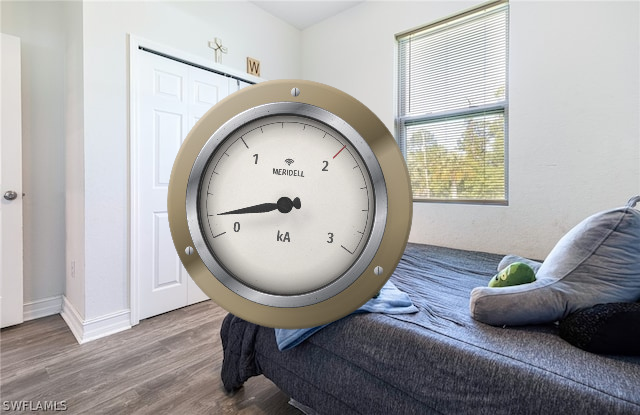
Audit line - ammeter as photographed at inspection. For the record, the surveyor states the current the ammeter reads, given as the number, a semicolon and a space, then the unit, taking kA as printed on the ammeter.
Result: 0.2; kA
